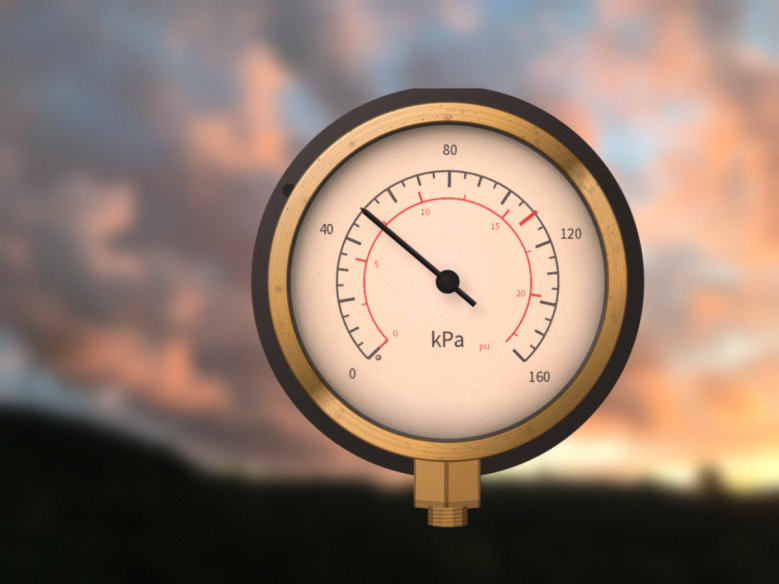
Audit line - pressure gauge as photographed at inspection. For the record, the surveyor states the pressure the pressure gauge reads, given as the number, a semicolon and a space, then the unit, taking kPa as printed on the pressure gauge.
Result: 50; kPa
